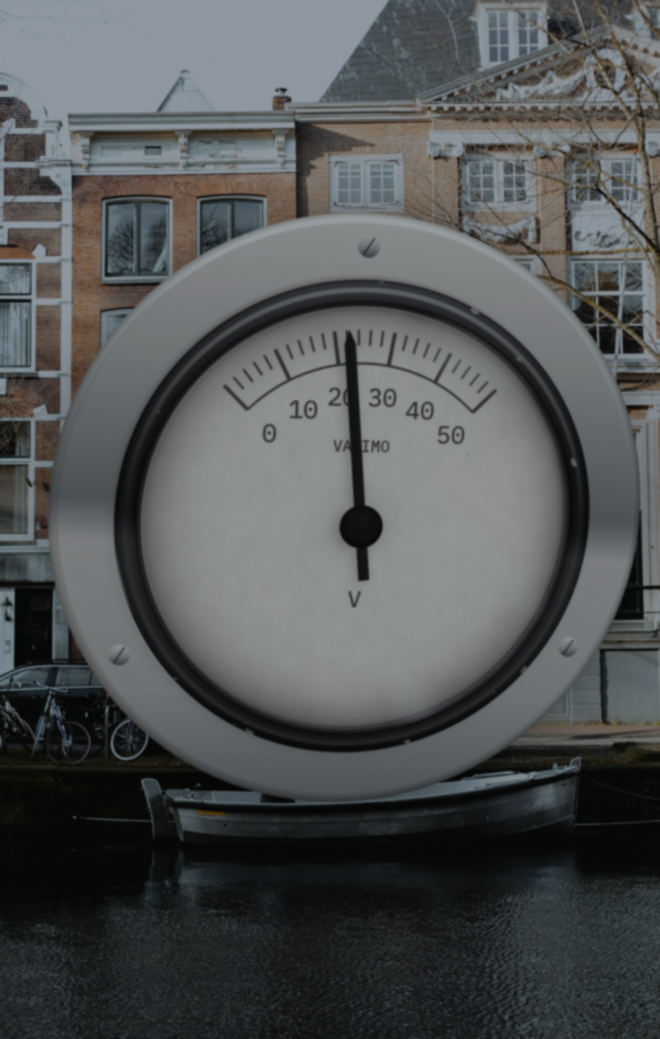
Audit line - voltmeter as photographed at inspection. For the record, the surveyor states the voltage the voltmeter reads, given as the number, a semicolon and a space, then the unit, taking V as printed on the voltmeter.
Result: 22; V
